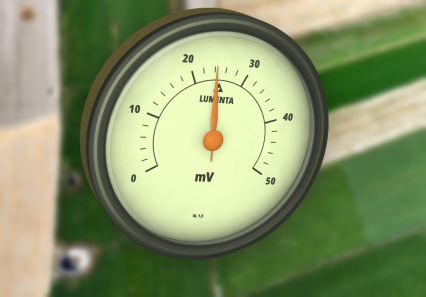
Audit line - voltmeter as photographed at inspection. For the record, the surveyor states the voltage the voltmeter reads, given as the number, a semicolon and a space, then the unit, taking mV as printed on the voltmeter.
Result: 24; mV
